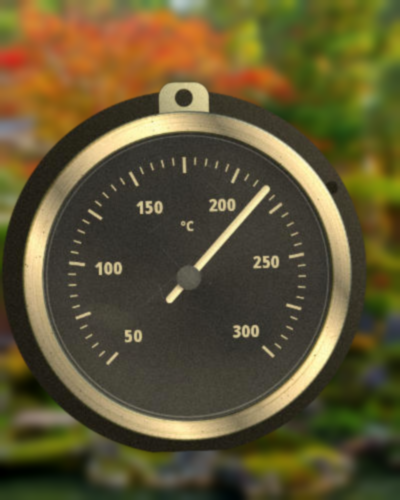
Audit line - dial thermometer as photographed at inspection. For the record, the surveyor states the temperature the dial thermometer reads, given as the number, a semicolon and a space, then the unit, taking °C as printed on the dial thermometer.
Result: 215; °C
